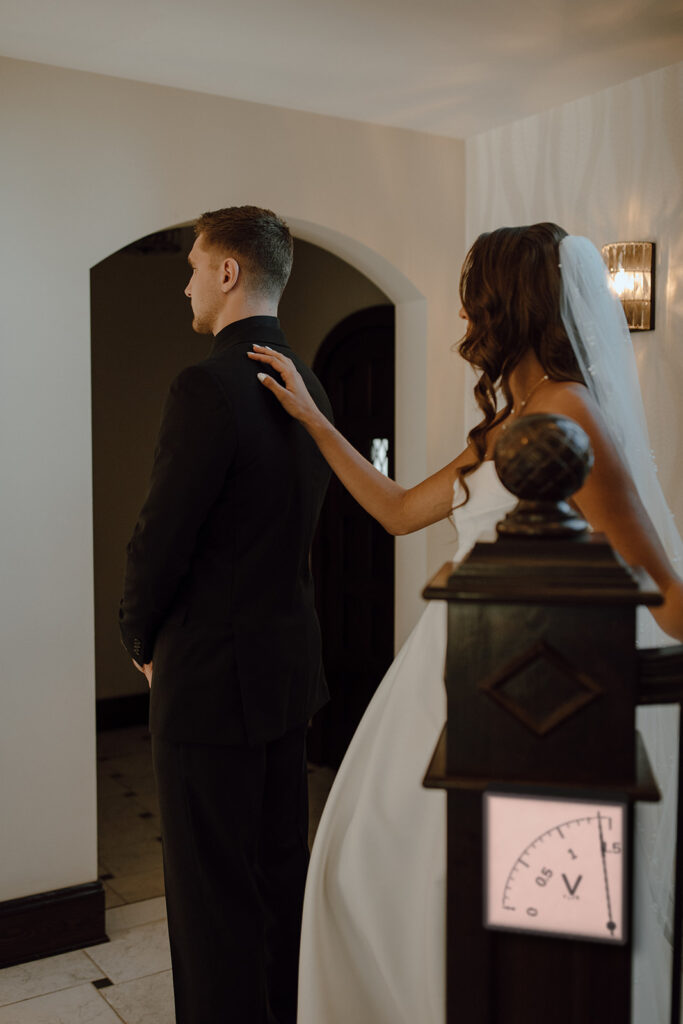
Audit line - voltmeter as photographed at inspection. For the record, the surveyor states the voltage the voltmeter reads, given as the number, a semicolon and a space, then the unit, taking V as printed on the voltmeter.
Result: 1.4; V
